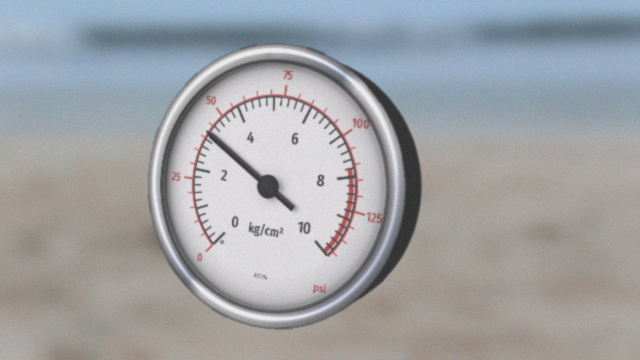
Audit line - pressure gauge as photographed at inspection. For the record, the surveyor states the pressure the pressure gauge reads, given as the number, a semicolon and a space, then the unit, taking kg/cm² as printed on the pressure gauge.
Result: 3; kg/cm²
